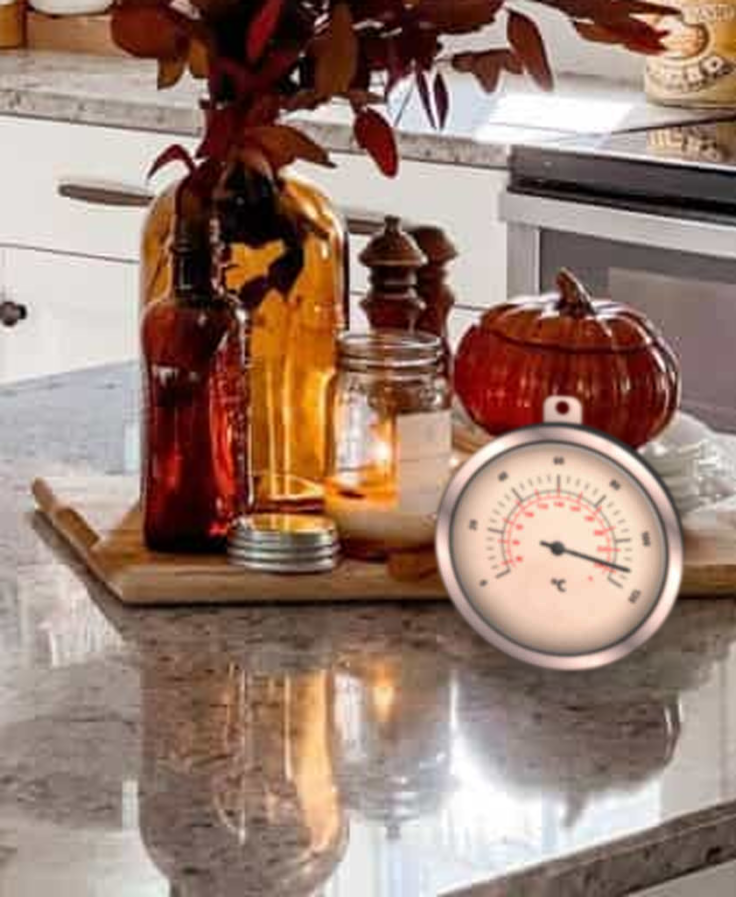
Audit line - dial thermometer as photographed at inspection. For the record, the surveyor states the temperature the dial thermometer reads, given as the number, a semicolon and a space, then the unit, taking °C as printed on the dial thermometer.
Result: 112; °C
